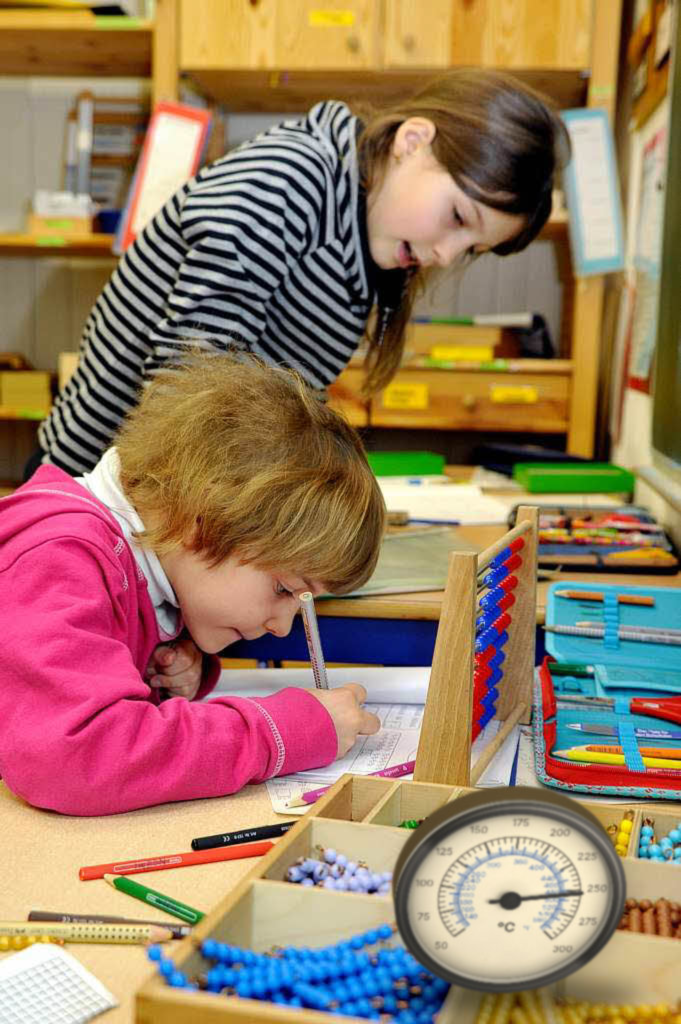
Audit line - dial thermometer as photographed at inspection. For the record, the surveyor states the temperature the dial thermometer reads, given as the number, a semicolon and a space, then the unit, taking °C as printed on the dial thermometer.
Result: 250; °C
